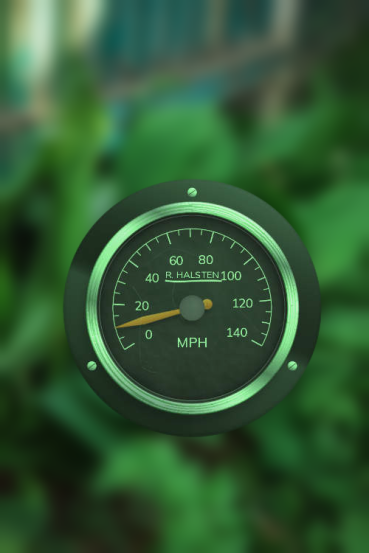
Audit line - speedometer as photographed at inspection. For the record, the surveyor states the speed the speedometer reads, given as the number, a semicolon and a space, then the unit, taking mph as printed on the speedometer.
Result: 10; mph
